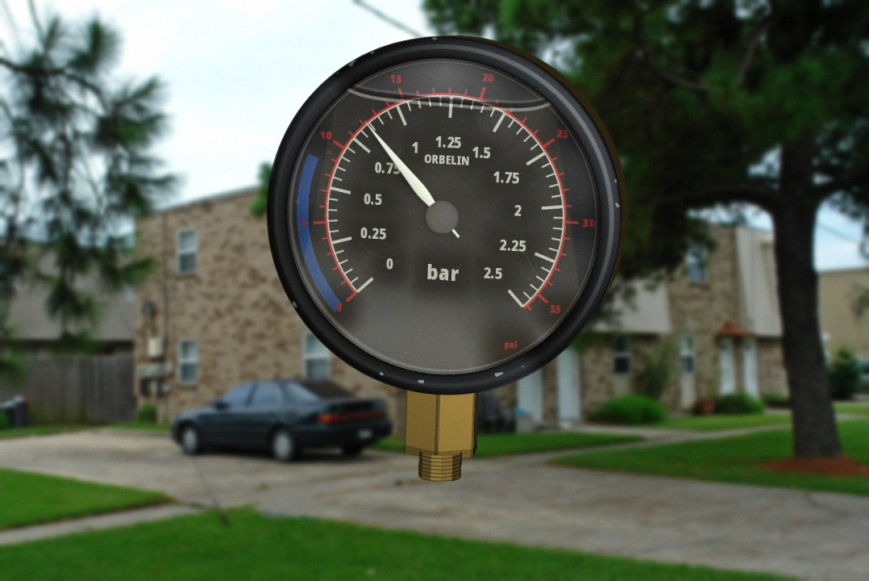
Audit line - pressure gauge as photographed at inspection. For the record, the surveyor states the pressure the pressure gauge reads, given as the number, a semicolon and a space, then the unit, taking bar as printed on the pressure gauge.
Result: 0.85; bar
